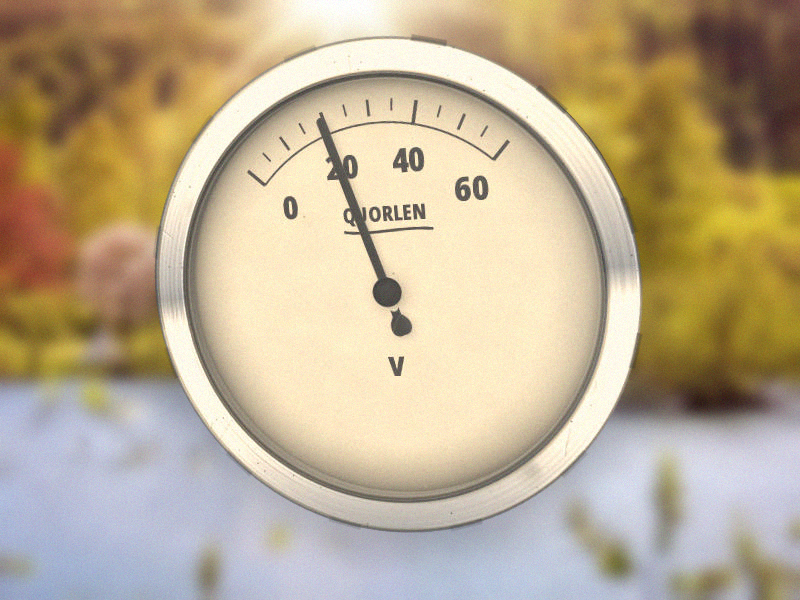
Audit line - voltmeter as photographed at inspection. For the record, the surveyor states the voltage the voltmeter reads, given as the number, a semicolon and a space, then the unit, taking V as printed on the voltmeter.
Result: 20; V
